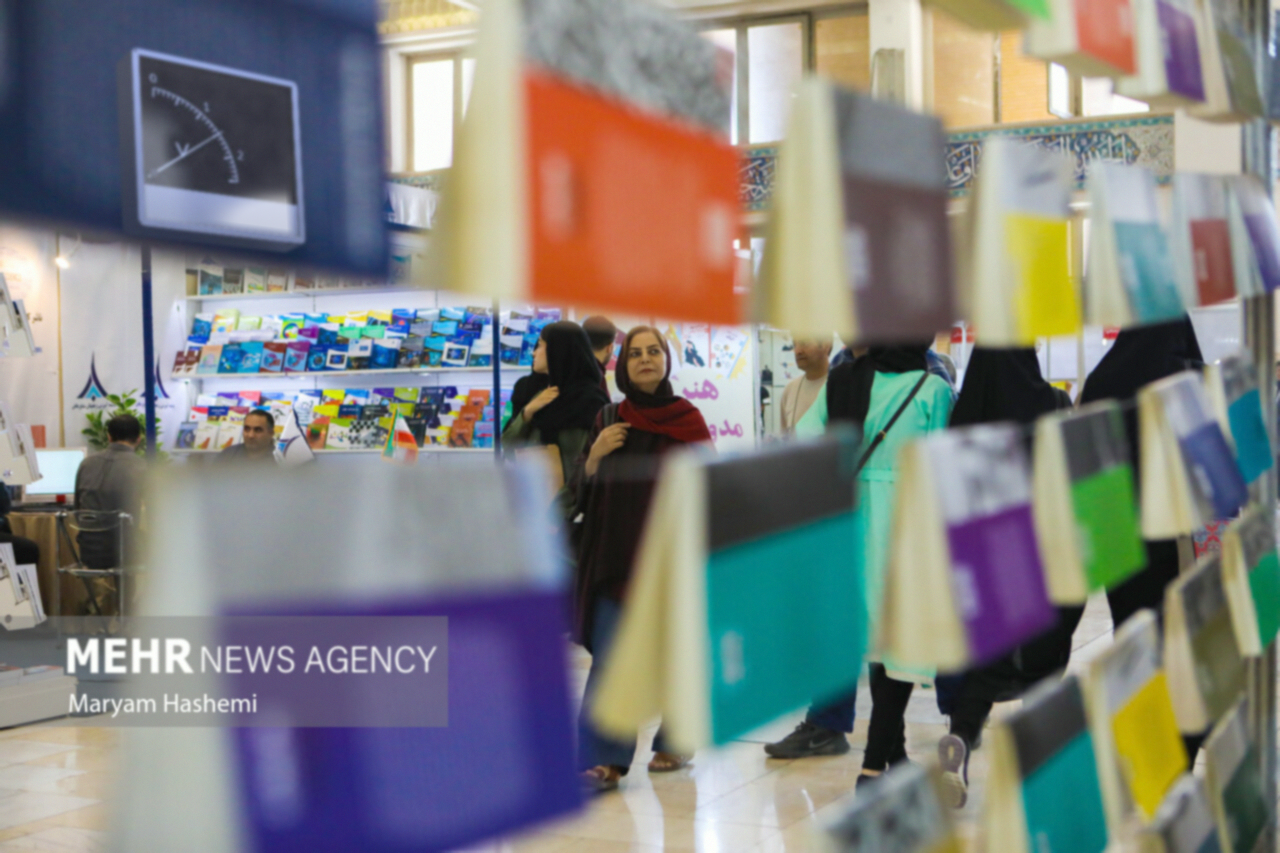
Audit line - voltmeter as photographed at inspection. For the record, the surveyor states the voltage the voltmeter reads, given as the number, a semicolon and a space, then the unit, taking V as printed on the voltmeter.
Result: 1.5; V
